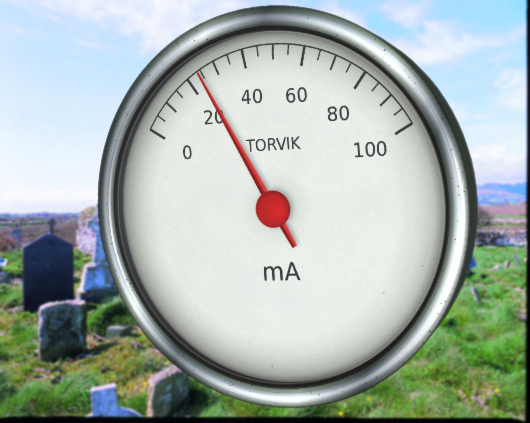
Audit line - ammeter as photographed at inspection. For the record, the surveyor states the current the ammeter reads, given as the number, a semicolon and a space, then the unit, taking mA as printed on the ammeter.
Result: 25; mA
